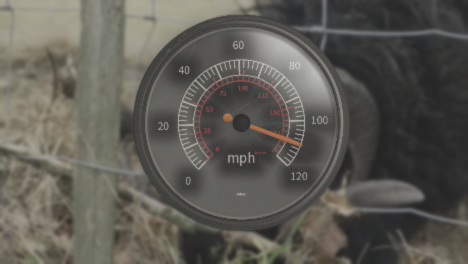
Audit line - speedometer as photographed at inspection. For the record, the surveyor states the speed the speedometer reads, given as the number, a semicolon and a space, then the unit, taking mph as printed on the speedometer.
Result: 110; mph
